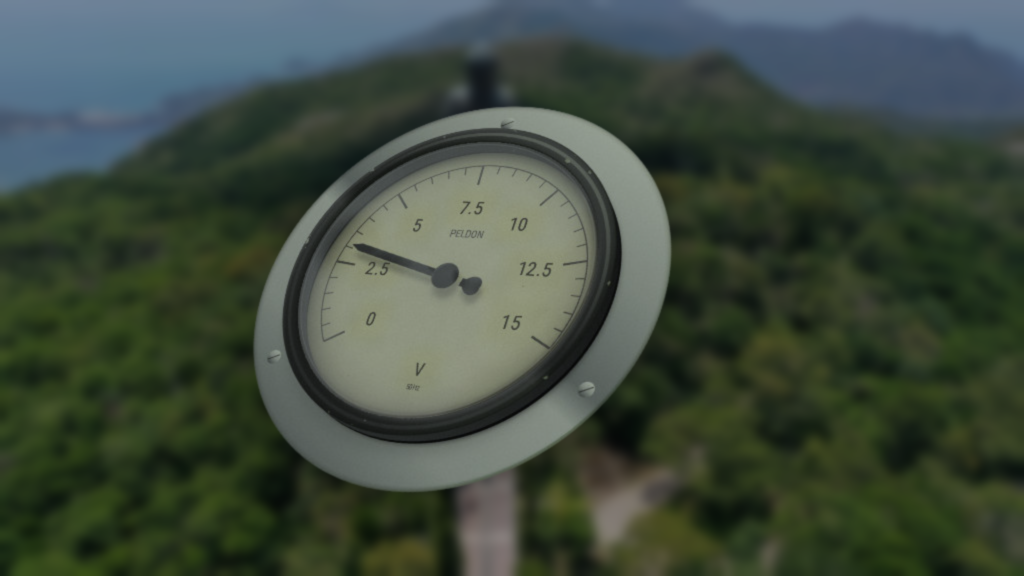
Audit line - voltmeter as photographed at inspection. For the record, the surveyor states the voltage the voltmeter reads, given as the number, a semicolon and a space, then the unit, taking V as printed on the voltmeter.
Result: 3; V
